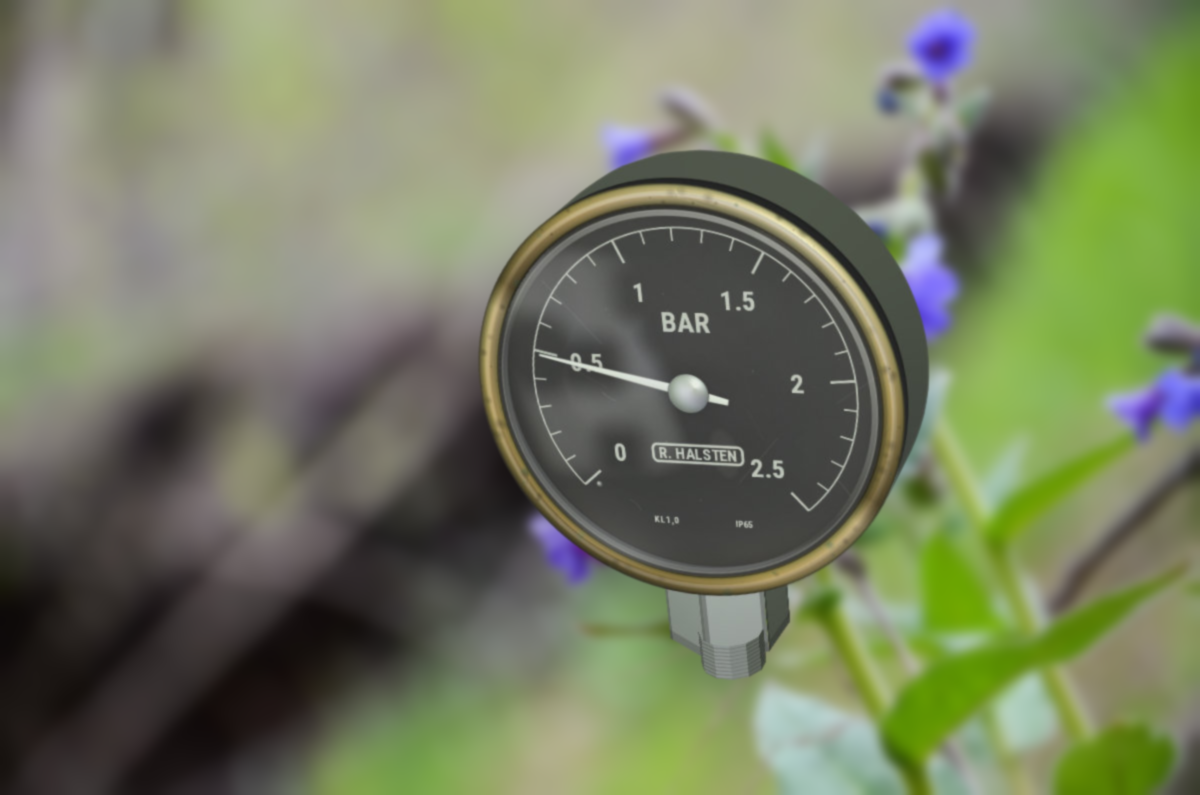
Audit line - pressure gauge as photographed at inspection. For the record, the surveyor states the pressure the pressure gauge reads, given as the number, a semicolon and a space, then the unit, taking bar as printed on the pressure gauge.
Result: 0.5; bar
